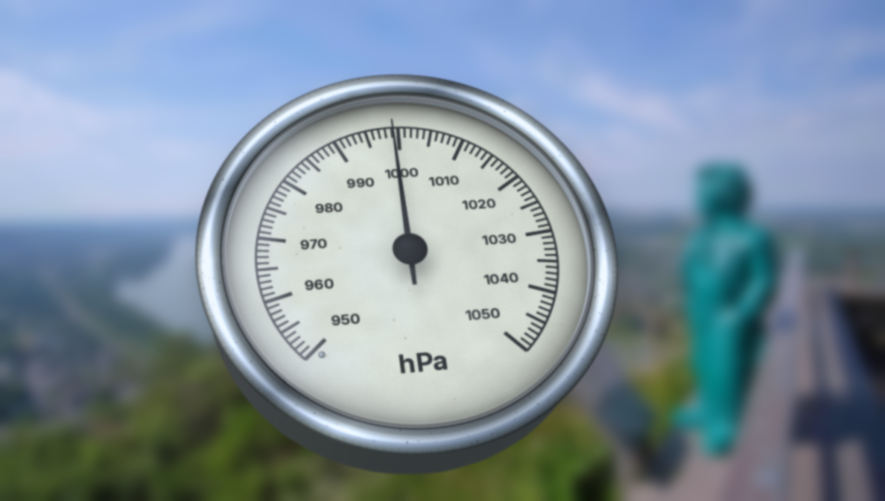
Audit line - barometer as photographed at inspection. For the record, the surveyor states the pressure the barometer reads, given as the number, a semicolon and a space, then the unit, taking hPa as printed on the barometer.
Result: 999; hPa
